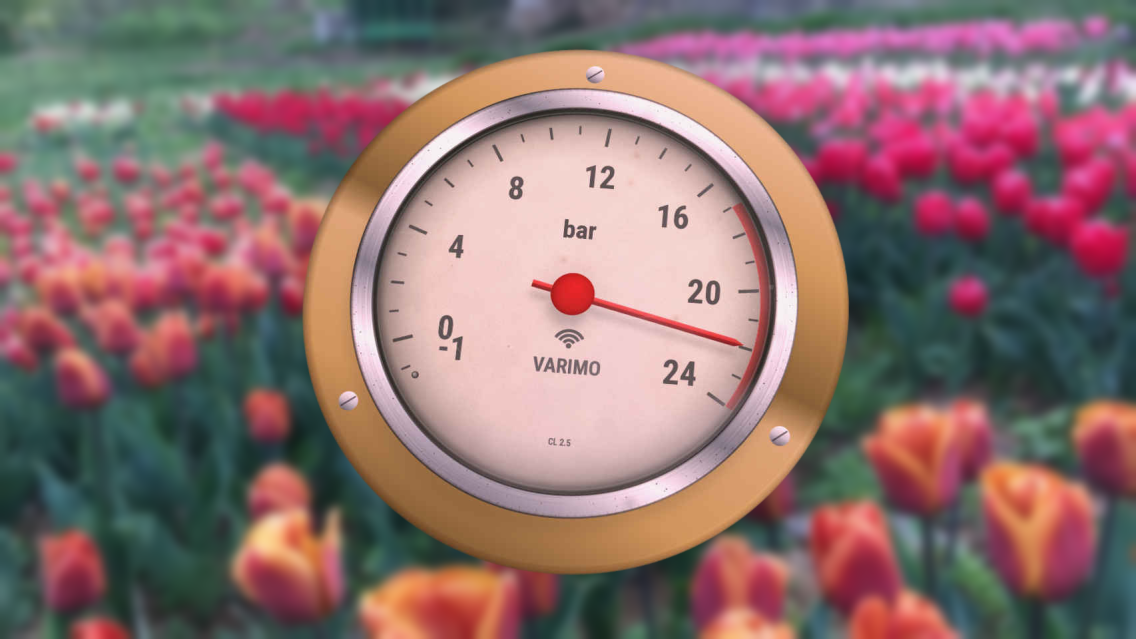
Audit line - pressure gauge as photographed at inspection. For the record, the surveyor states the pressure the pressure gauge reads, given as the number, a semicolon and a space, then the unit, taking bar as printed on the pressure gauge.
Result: 22; bar
